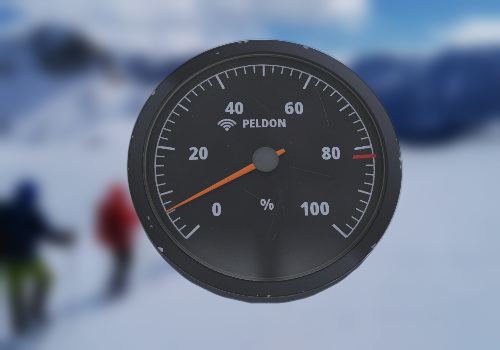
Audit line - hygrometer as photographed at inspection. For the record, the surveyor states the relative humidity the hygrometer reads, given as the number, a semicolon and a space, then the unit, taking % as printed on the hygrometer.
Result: 6; %
